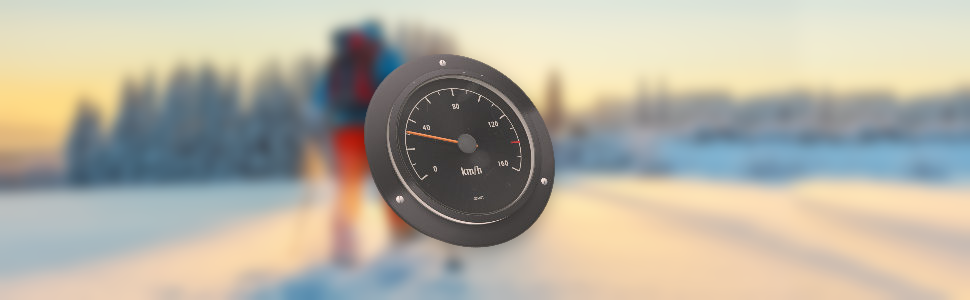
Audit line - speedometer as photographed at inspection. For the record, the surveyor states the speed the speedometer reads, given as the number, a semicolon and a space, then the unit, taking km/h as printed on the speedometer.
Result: 30; km/h
